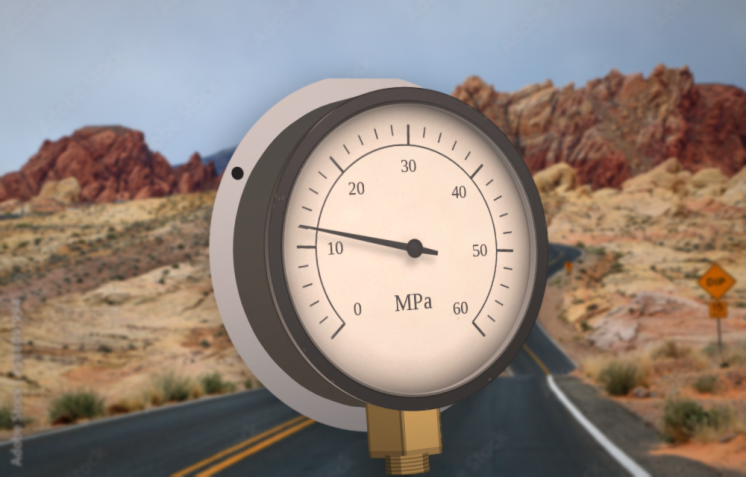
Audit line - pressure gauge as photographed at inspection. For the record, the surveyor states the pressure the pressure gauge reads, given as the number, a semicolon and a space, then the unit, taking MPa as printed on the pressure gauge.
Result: 12; MPa
